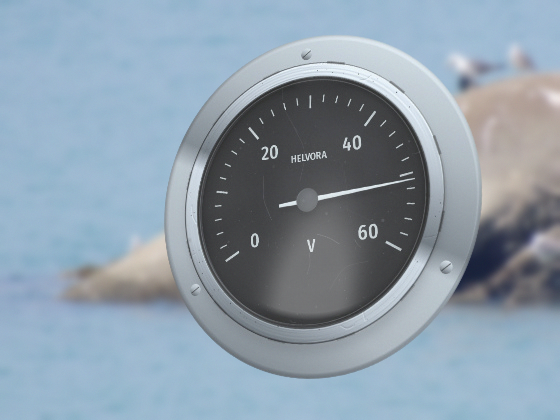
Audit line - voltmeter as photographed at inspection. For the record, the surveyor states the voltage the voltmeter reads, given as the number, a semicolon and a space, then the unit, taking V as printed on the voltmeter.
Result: 51; V
